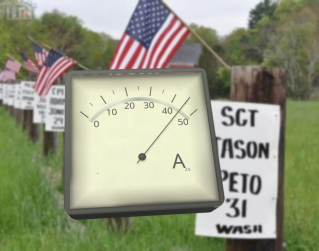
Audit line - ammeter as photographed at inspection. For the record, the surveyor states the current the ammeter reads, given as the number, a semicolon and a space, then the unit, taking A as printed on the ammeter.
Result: 45; A
